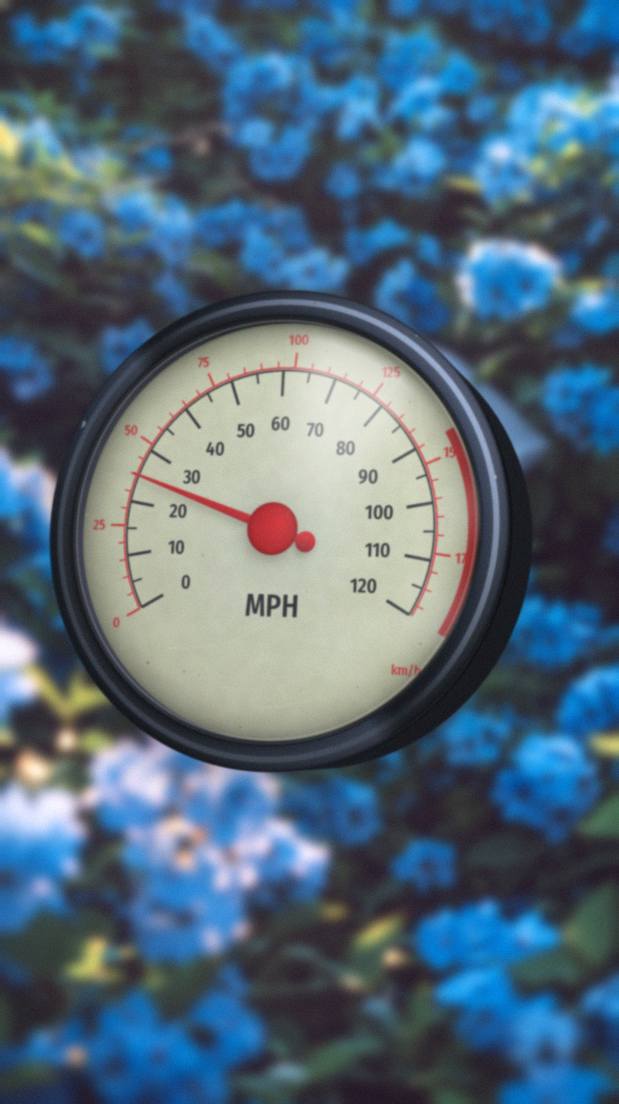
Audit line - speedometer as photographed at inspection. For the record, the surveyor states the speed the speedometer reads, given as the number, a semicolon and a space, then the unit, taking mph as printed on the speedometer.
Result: 25; mph
